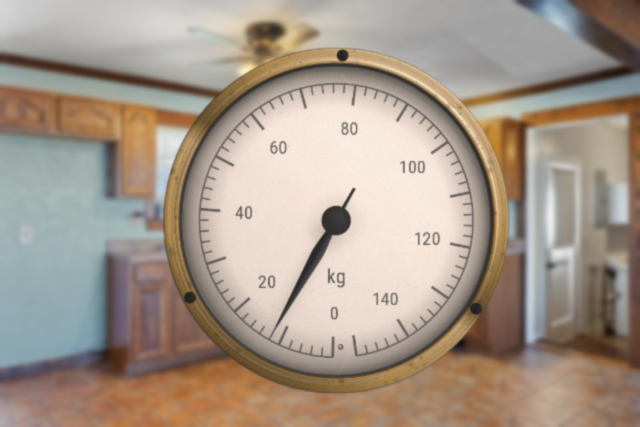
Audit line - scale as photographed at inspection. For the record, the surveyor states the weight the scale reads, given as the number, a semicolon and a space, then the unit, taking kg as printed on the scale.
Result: 12; kg
